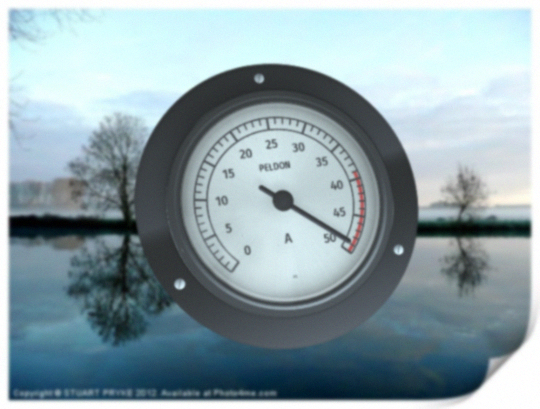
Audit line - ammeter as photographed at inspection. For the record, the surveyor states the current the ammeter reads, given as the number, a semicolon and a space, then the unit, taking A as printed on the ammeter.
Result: 49; A
